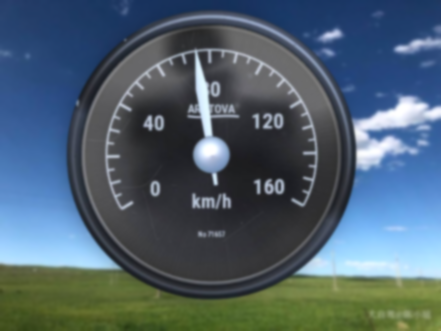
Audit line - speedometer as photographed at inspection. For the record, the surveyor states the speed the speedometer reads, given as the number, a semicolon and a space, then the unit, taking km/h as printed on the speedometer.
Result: 75; km/h
